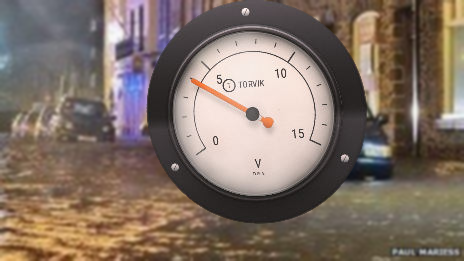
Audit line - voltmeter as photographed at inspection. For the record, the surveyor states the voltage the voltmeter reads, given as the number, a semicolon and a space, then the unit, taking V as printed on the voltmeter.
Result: 4; V
